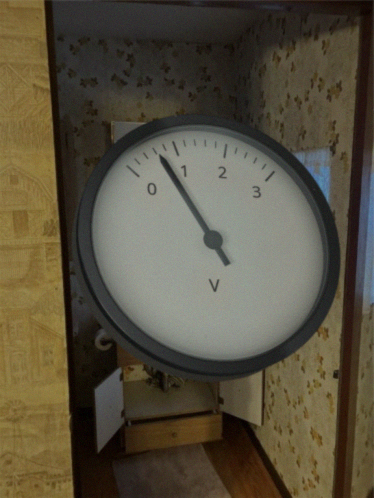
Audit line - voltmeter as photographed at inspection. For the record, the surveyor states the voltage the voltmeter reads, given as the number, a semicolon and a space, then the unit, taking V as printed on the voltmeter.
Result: 0.6; V
